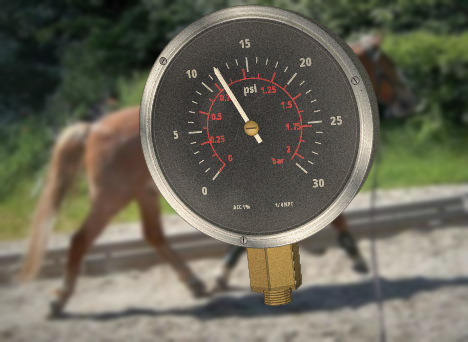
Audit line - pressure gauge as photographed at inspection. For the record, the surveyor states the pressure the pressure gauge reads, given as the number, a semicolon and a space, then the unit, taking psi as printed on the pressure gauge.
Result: 12; psi
